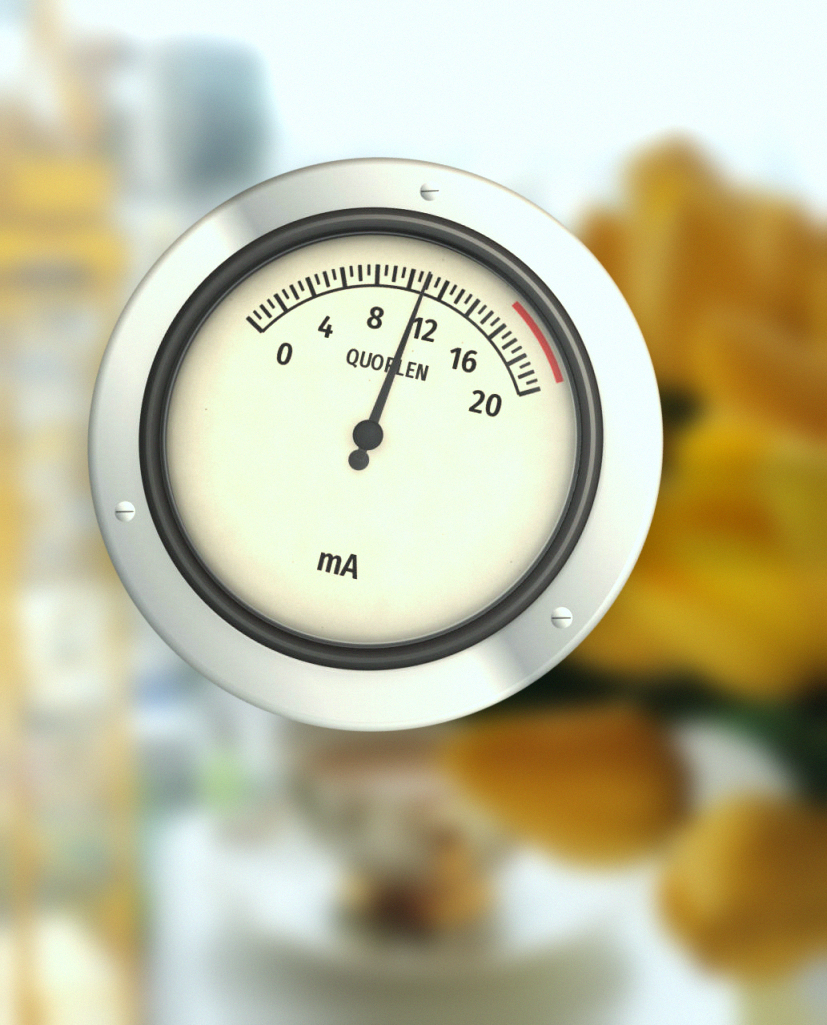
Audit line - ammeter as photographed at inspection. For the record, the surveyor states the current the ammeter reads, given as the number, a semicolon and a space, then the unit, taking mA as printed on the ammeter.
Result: 11; mA
